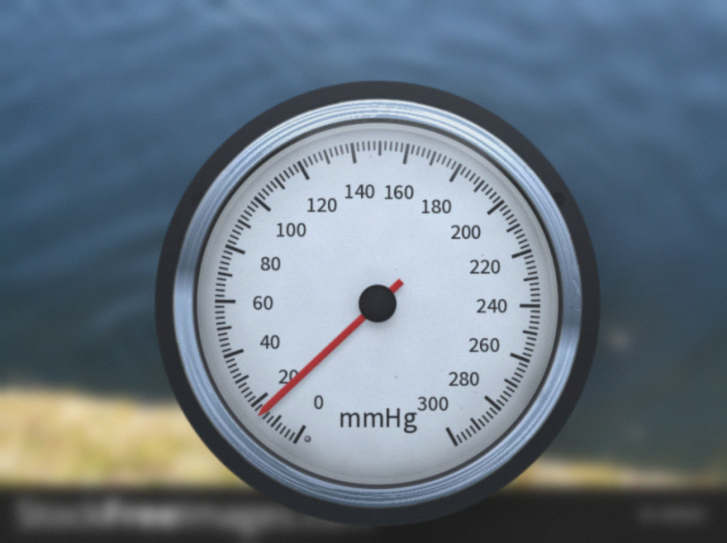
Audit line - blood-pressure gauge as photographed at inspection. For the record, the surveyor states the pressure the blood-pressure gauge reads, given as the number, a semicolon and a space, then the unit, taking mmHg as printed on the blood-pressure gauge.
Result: 16; mmHg
